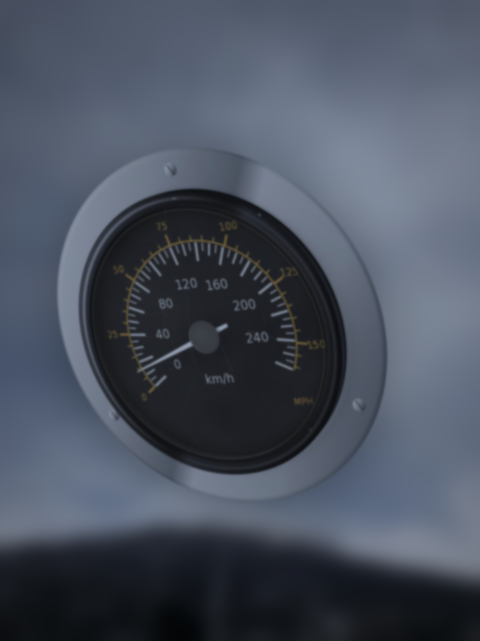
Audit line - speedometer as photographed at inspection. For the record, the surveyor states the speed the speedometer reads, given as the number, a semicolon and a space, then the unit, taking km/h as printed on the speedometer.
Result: 15; km/h
